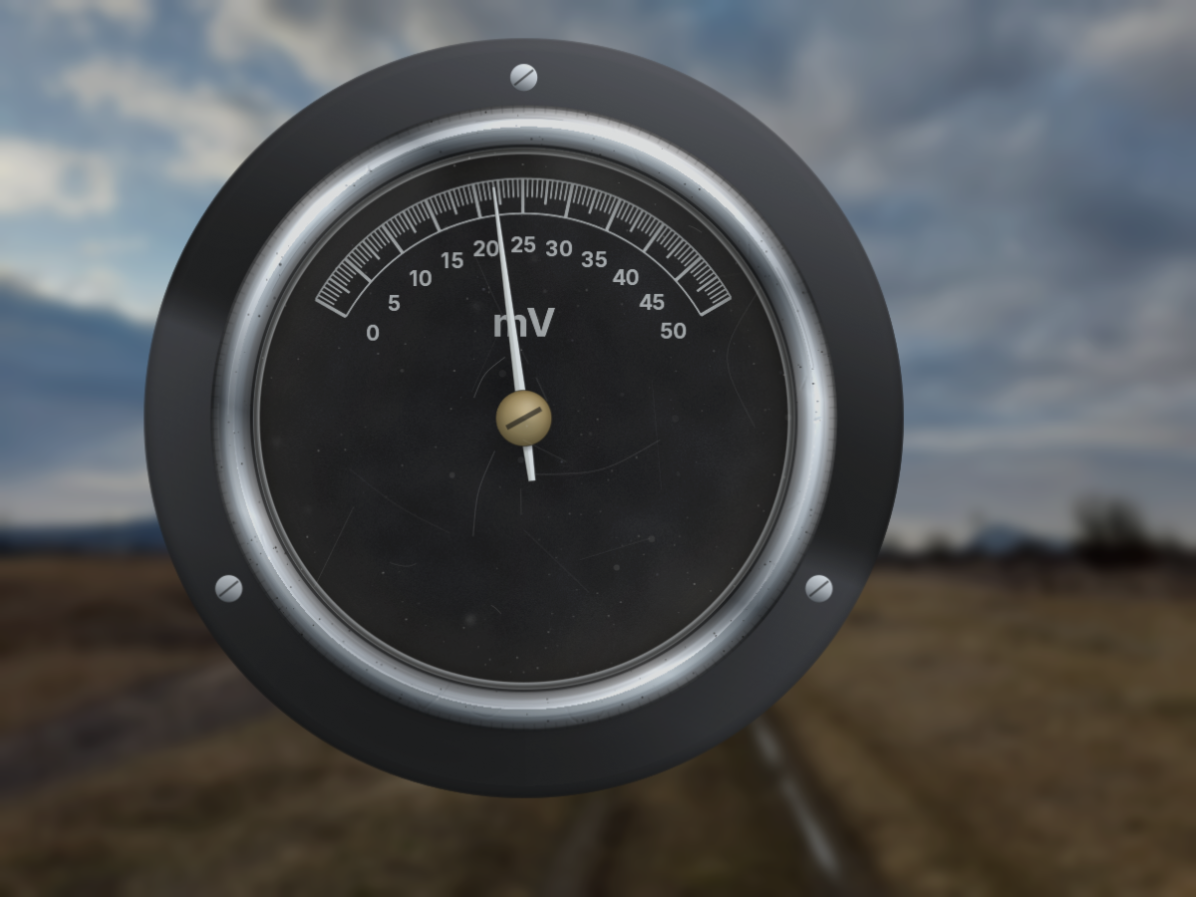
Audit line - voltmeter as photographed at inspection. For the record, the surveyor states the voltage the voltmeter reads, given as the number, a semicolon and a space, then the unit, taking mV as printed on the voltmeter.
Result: 22; mV
